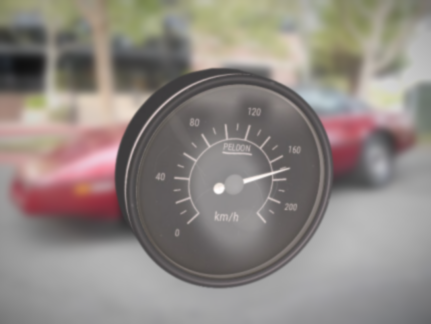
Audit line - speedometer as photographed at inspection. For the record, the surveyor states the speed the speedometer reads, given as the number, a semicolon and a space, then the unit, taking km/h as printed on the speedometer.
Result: 170; km/h
